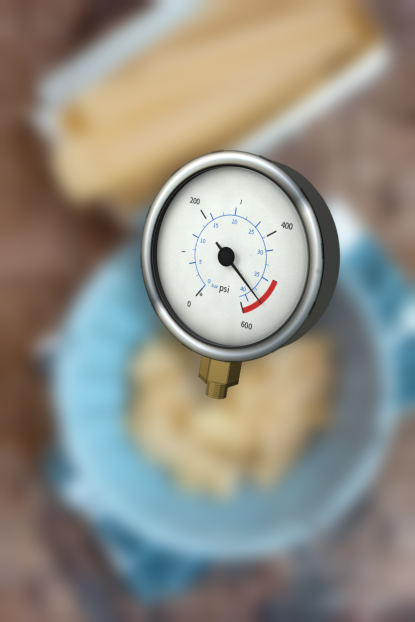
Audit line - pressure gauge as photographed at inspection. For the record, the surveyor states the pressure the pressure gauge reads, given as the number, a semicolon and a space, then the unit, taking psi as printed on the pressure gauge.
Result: 550; psi
